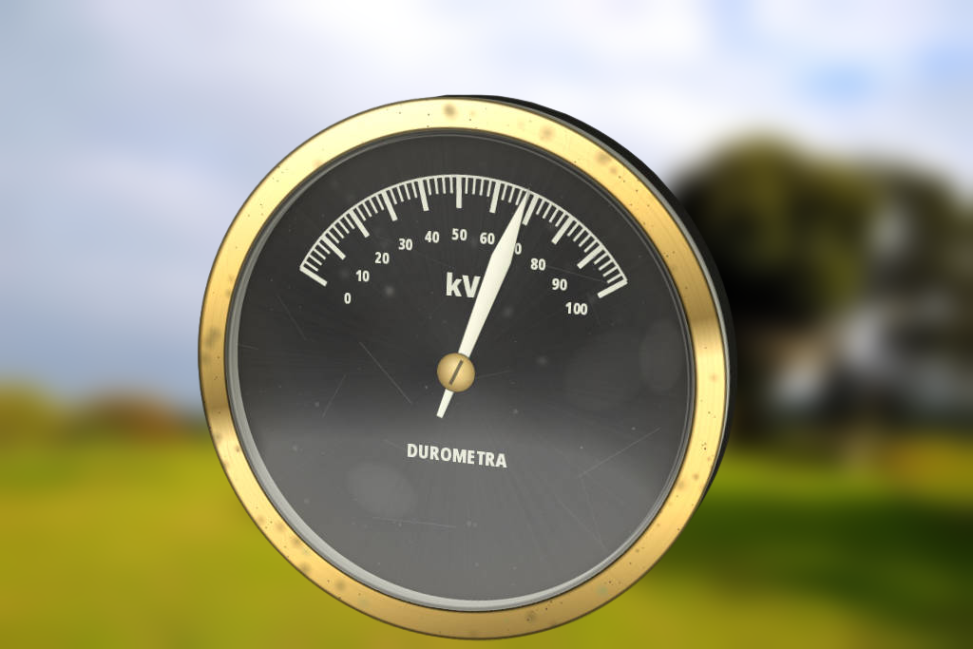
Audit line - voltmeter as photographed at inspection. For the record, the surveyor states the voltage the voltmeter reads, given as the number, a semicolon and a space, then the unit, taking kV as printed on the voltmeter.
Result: 68; kV
